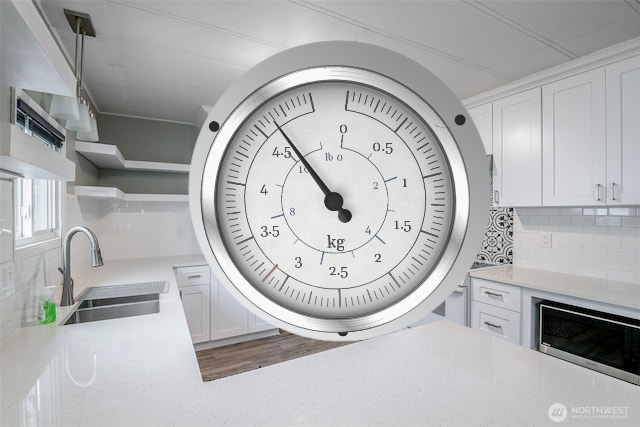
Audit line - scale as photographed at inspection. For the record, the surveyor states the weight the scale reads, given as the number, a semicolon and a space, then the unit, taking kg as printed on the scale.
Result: 4.65; kg
